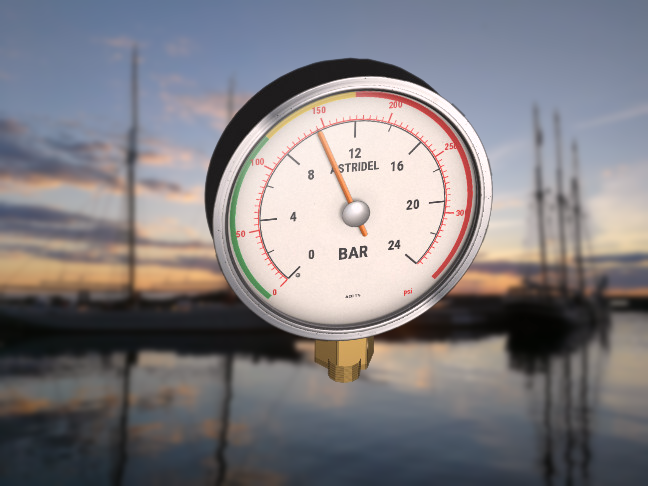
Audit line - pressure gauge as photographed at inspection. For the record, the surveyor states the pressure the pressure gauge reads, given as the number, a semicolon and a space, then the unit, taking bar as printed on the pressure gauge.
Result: 10; bar
